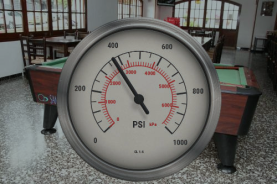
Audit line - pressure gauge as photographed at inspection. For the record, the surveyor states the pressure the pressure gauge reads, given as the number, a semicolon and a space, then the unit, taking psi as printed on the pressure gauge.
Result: 375; psi
